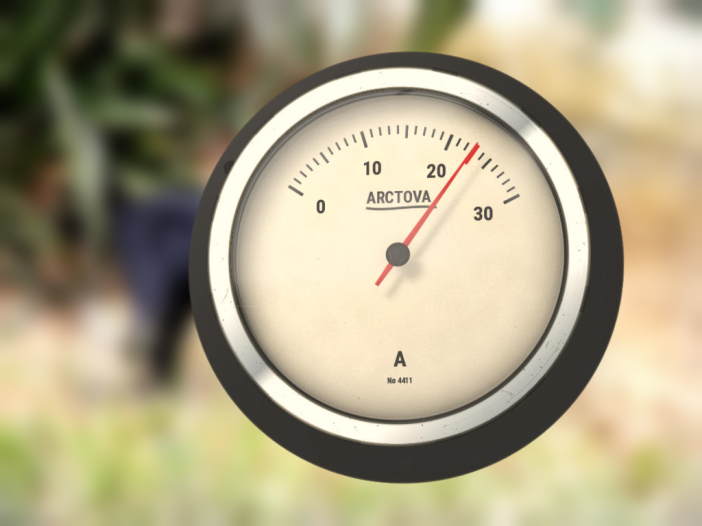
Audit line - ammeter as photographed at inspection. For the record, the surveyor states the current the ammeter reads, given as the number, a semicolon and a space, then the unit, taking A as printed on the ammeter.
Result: 23; A
